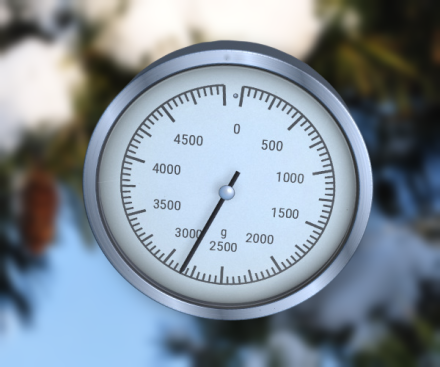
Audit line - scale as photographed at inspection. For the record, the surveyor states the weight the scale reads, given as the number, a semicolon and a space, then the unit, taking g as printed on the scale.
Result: 2850; g
